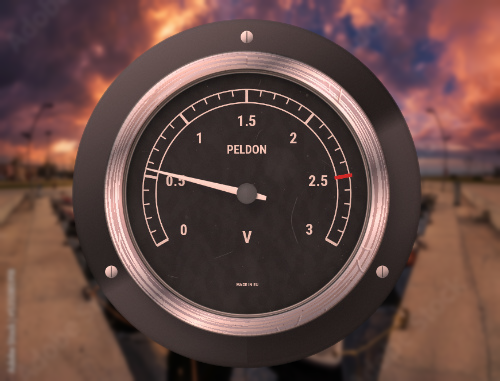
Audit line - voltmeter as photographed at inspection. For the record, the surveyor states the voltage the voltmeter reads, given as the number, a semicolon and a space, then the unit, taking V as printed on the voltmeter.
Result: 0.55; V
